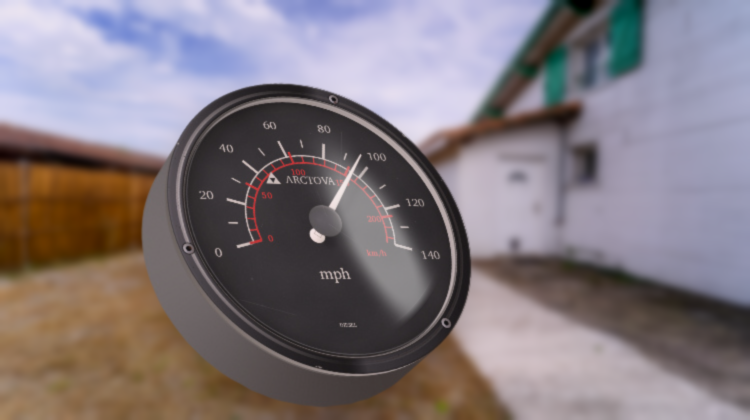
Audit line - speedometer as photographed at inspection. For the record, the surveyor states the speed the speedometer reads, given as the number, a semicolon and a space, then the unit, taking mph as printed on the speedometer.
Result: 95; mph
